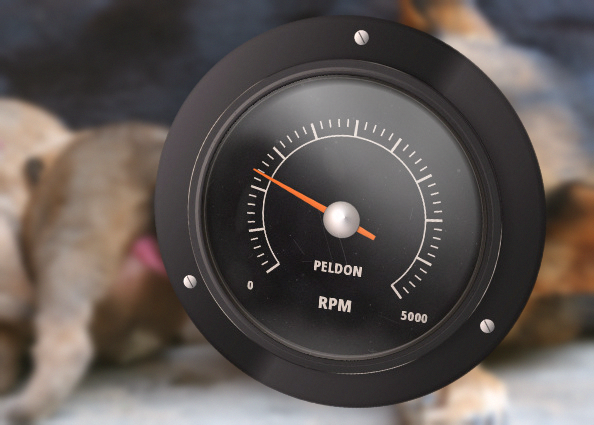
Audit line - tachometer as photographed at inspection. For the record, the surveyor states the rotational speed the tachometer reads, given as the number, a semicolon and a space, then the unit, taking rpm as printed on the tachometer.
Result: 1200; rpm
